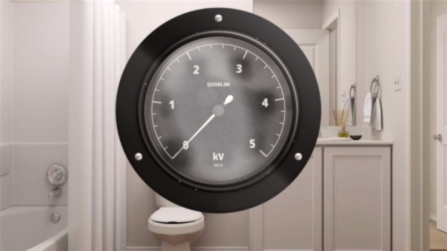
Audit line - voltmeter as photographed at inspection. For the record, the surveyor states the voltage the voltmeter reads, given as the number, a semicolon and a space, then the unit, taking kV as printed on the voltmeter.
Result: 0; kV
